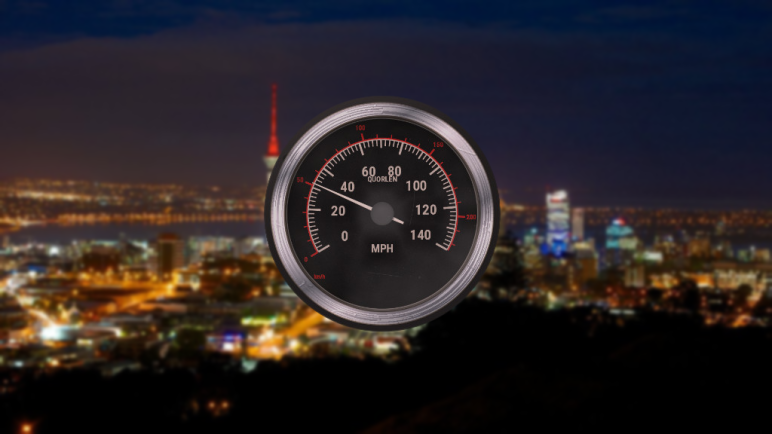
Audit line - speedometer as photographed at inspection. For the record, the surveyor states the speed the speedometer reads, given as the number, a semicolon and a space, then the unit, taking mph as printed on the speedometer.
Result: 32; mph
